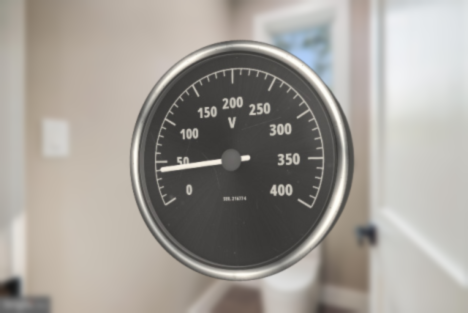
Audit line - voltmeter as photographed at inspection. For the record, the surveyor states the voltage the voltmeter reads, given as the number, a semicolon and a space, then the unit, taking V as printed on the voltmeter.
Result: 40; V
